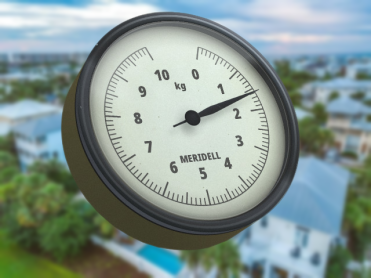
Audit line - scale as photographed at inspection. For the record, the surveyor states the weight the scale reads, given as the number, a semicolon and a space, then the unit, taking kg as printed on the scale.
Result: 1.6; kg
